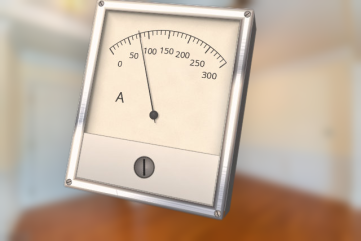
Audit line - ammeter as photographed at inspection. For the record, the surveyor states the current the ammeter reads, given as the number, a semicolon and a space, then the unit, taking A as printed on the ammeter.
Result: 80; A
